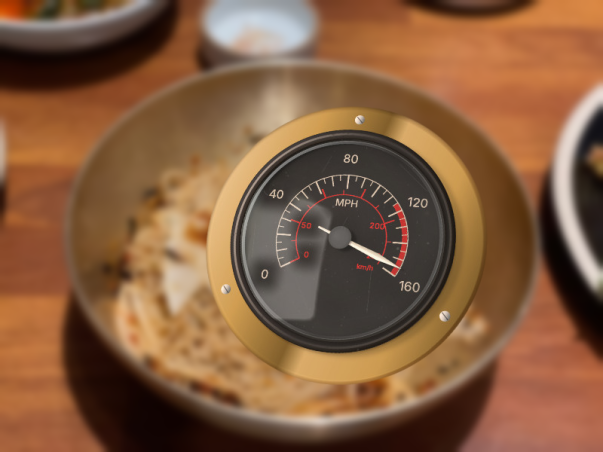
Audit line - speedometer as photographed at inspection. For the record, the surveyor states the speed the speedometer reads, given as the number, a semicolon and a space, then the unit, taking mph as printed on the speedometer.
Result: 155; mph
